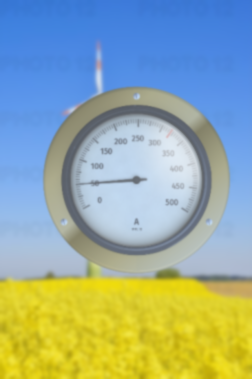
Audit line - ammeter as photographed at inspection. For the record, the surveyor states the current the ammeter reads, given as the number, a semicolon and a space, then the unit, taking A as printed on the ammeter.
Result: 50; A
